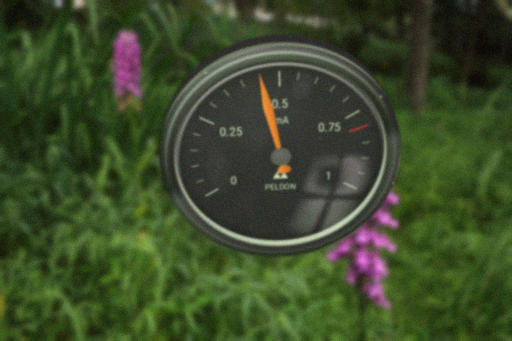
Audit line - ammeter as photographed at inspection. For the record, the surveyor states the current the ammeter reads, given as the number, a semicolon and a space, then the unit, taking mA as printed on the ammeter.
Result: 0.45; mA
